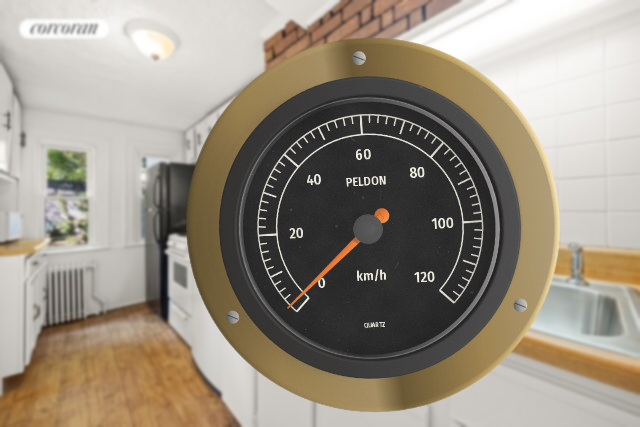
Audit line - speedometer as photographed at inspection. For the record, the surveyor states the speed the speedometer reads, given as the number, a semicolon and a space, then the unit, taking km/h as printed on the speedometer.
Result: 2; km/h
